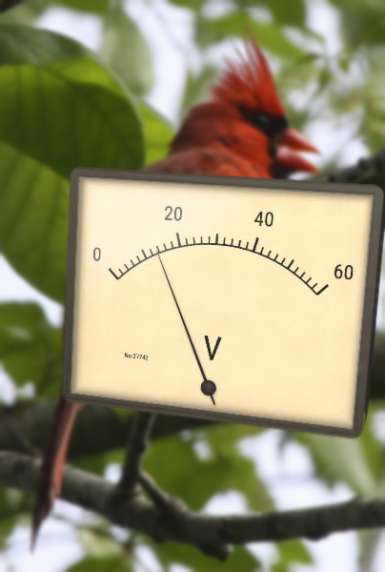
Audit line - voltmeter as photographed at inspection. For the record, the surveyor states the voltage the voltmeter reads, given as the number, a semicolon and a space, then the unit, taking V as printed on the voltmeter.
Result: 14; V
